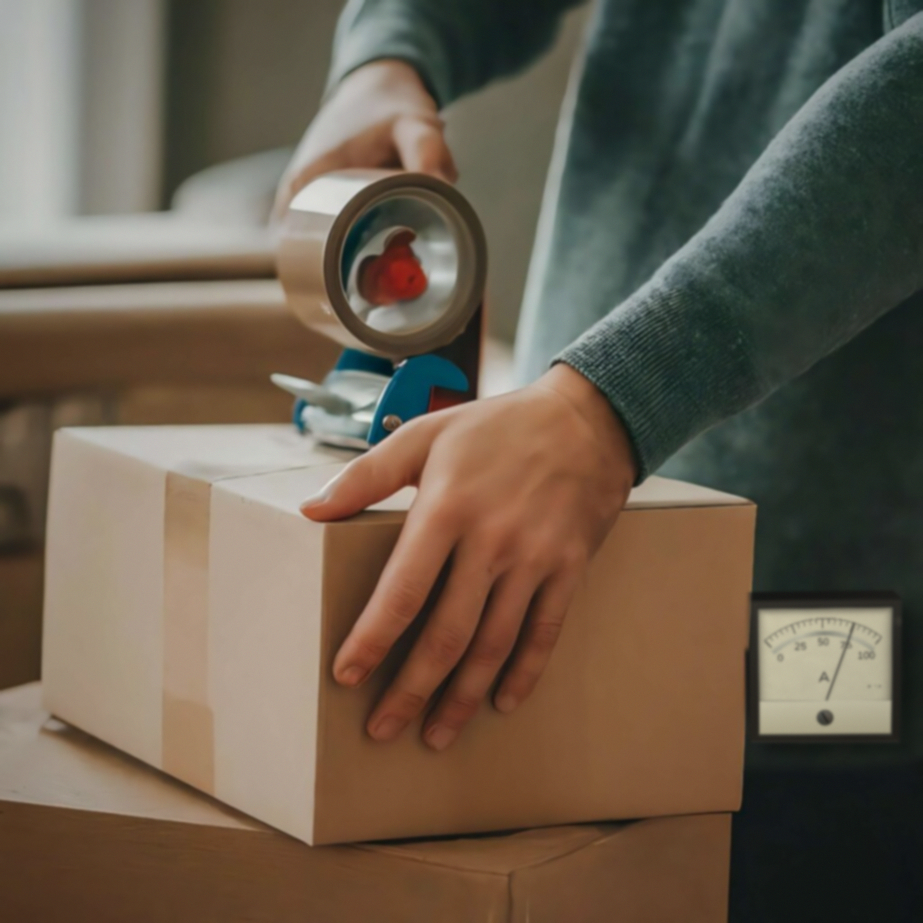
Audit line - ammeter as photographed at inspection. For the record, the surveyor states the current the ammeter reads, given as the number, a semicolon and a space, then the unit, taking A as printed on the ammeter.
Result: 75; A
